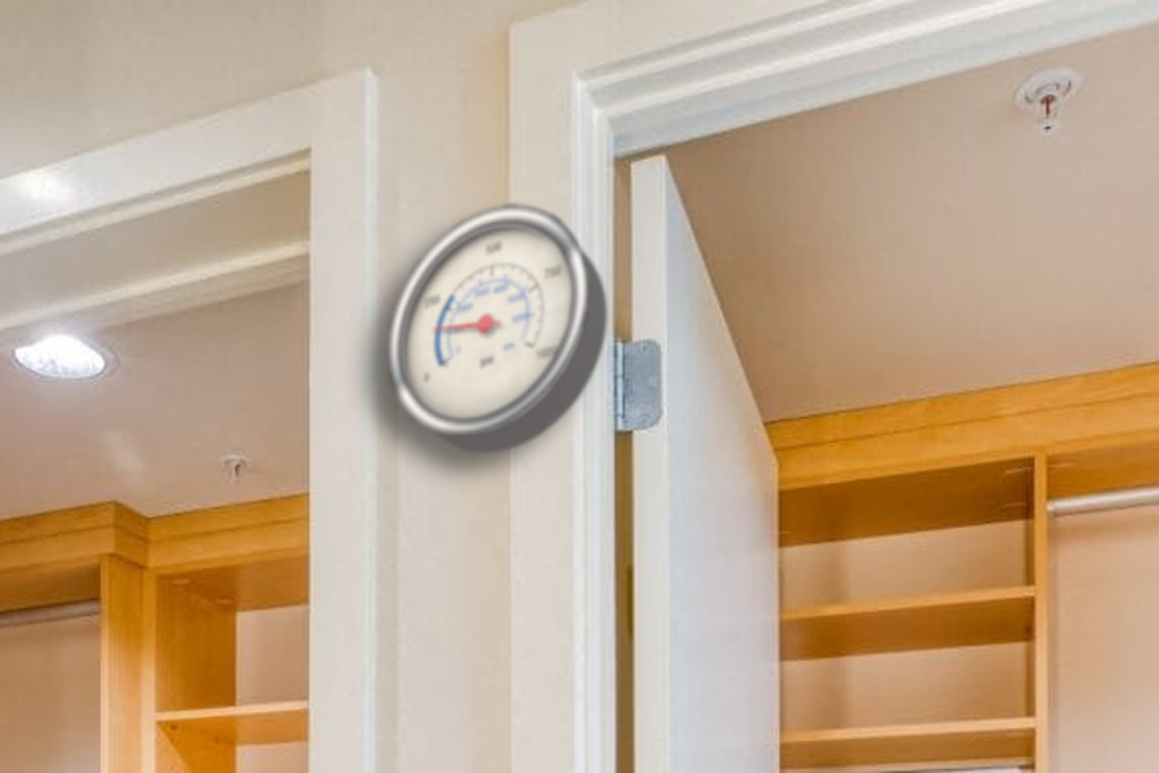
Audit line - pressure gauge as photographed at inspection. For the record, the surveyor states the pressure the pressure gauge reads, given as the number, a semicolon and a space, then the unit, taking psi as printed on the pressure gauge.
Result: 150; psi
